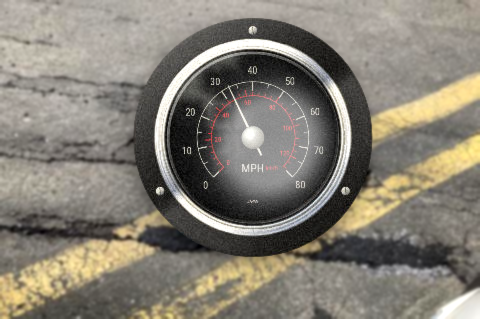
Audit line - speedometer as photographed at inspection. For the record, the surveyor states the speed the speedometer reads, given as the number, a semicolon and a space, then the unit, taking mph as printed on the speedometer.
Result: 32.5; mph
